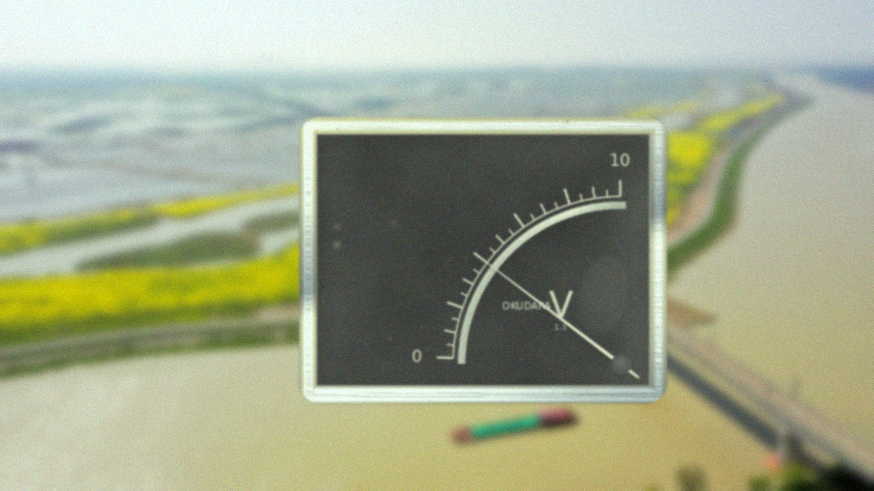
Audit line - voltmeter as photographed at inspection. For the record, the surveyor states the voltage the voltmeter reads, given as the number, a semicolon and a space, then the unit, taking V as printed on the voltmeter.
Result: 4; V
